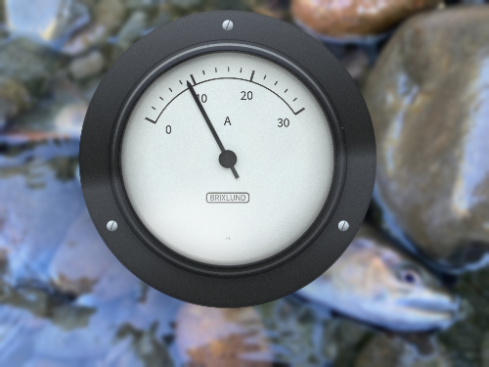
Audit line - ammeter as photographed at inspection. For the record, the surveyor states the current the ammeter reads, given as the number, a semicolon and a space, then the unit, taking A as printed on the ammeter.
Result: 9; A
